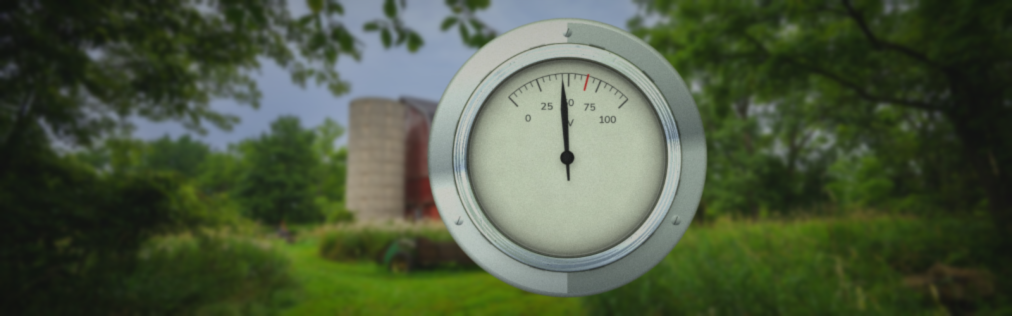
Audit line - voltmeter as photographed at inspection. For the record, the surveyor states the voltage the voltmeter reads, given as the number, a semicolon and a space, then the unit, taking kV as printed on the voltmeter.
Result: 45; kV
